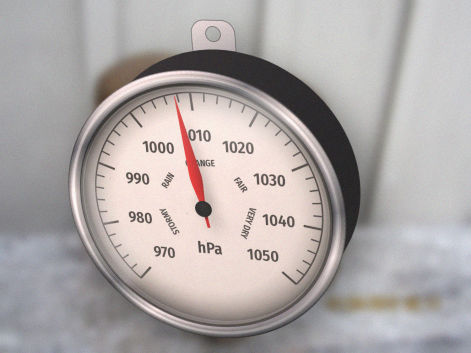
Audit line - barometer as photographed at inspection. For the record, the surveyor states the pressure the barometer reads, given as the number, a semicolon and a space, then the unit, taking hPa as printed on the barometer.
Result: 1008; hPa
